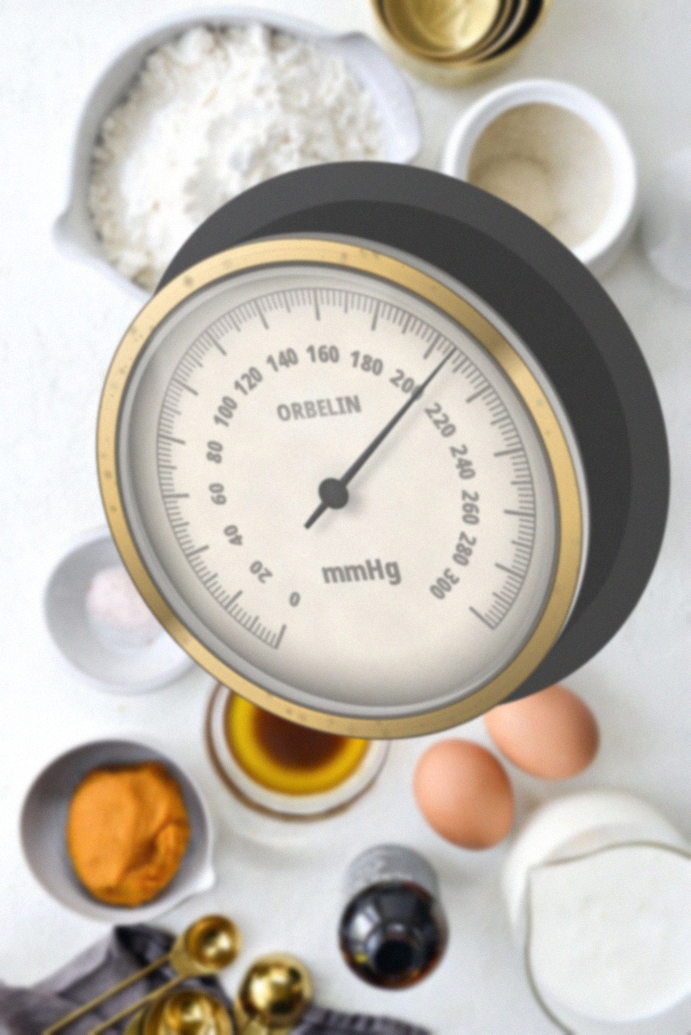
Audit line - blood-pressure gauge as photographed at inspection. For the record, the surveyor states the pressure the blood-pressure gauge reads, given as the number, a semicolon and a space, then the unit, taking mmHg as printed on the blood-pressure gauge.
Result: 206; mmHg
